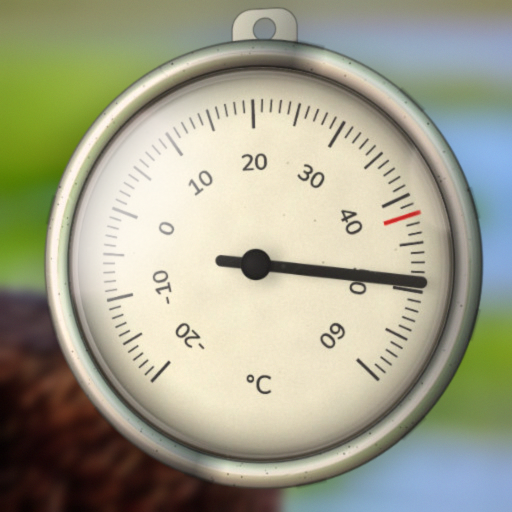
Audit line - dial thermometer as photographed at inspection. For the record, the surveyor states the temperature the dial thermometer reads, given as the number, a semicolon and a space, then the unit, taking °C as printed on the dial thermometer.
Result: 49; °C
